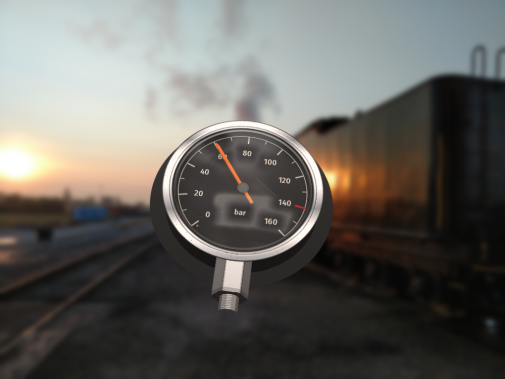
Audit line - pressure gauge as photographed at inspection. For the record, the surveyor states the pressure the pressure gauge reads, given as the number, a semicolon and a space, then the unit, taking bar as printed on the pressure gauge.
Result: 60; bar
